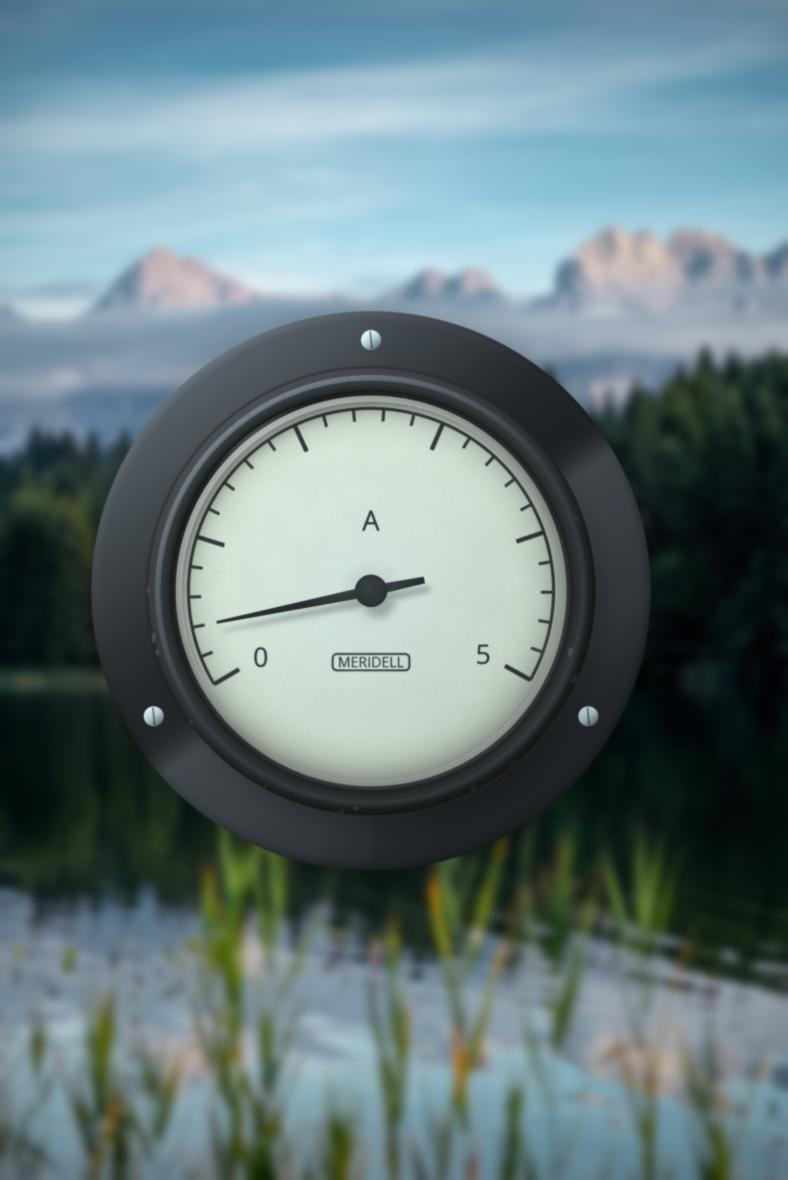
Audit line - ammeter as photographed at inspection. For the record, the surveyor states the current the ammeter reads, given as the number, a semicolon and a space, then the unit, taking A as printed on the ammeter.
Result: 0.4; A
